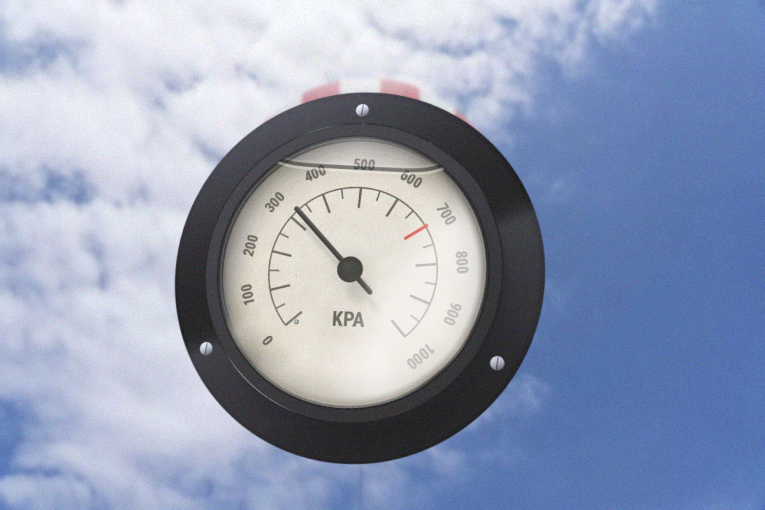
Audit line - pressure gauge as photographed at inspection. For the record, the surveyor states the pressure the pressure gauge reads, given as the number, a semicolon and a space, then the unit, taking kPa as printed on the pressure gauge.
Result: 325; kPa
